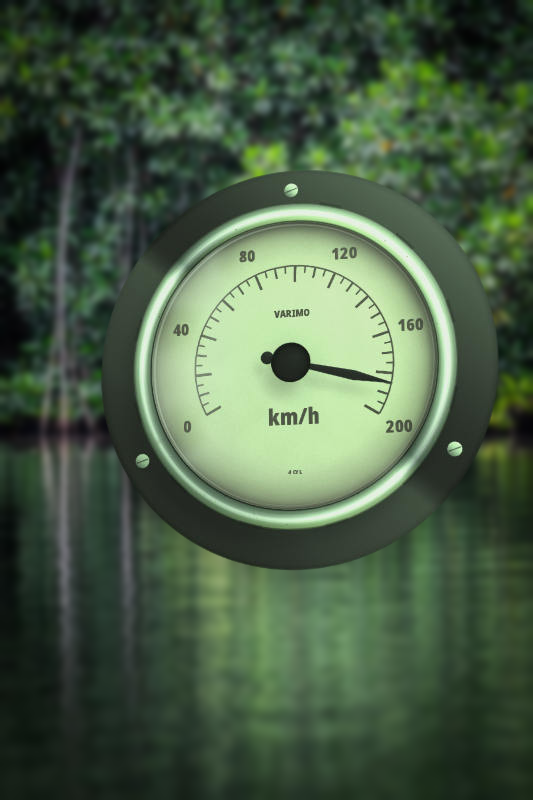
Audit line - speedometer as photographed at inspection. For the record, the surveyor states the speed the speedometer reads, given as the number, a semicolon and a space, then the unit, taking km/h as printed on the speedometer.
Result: 185; km/h
